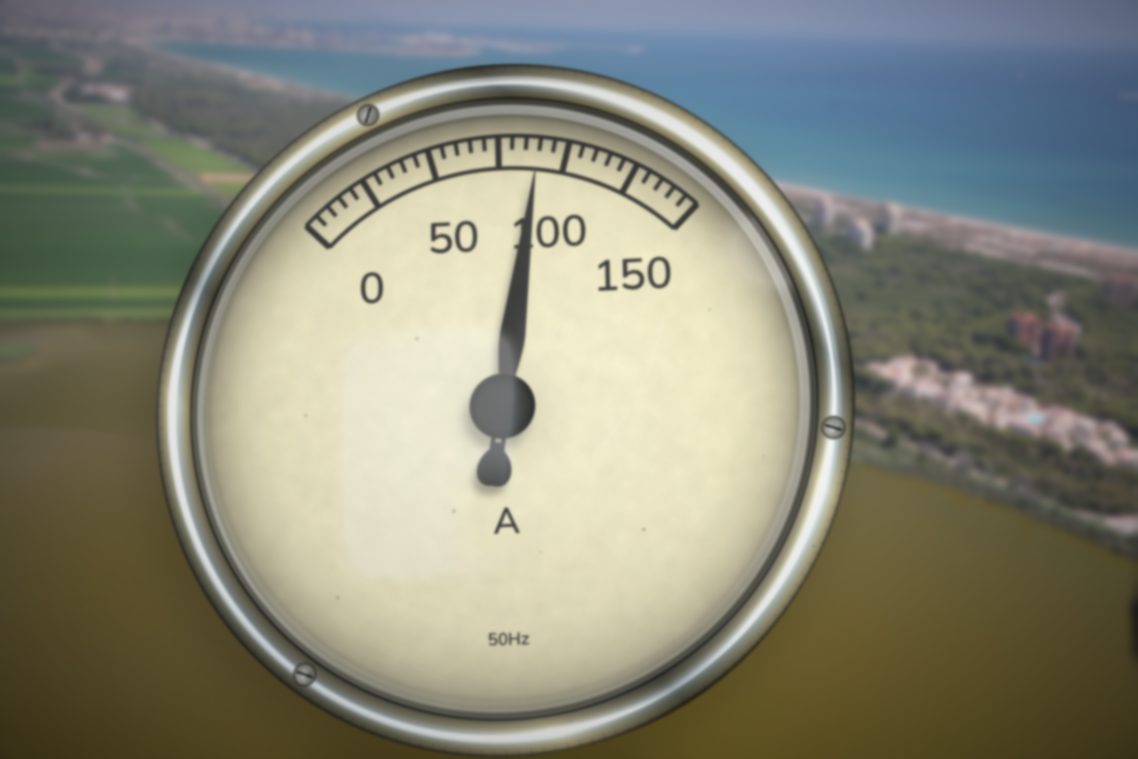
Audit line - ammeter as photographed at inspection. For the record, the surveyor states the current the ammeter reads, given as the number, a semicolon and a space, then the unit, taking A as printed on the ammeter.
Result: 90; A
